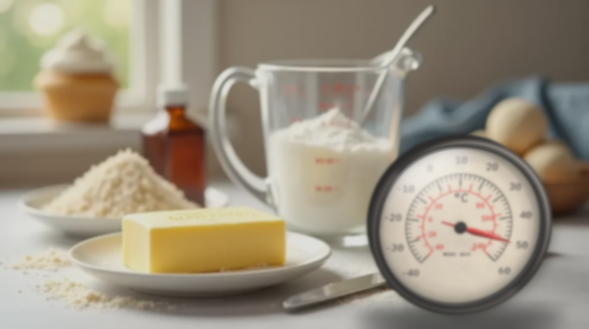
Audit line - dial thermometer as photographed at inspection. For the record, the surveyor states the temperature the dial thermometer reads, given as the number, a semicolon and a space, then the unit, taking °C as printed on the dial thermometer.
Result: 50; °C
